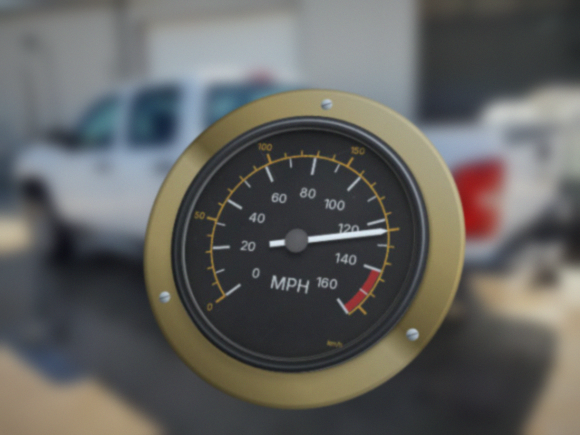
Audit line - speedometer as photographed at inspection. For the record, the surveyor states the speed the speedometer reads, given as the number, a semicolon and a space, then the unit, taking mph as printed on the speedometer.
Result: 125; mph
